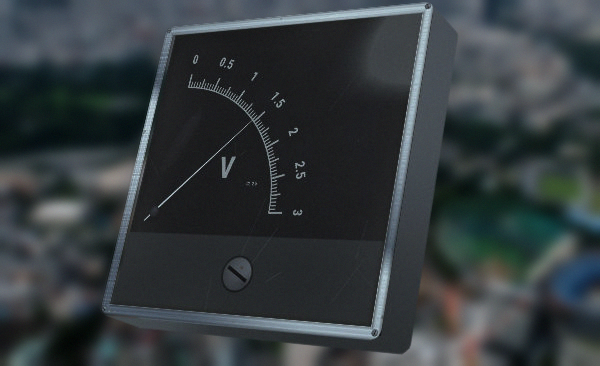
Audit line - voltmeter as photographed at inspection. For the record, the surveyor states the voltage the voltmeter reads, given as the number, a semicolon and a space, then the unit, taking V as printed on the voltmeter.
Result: 1.5; V
